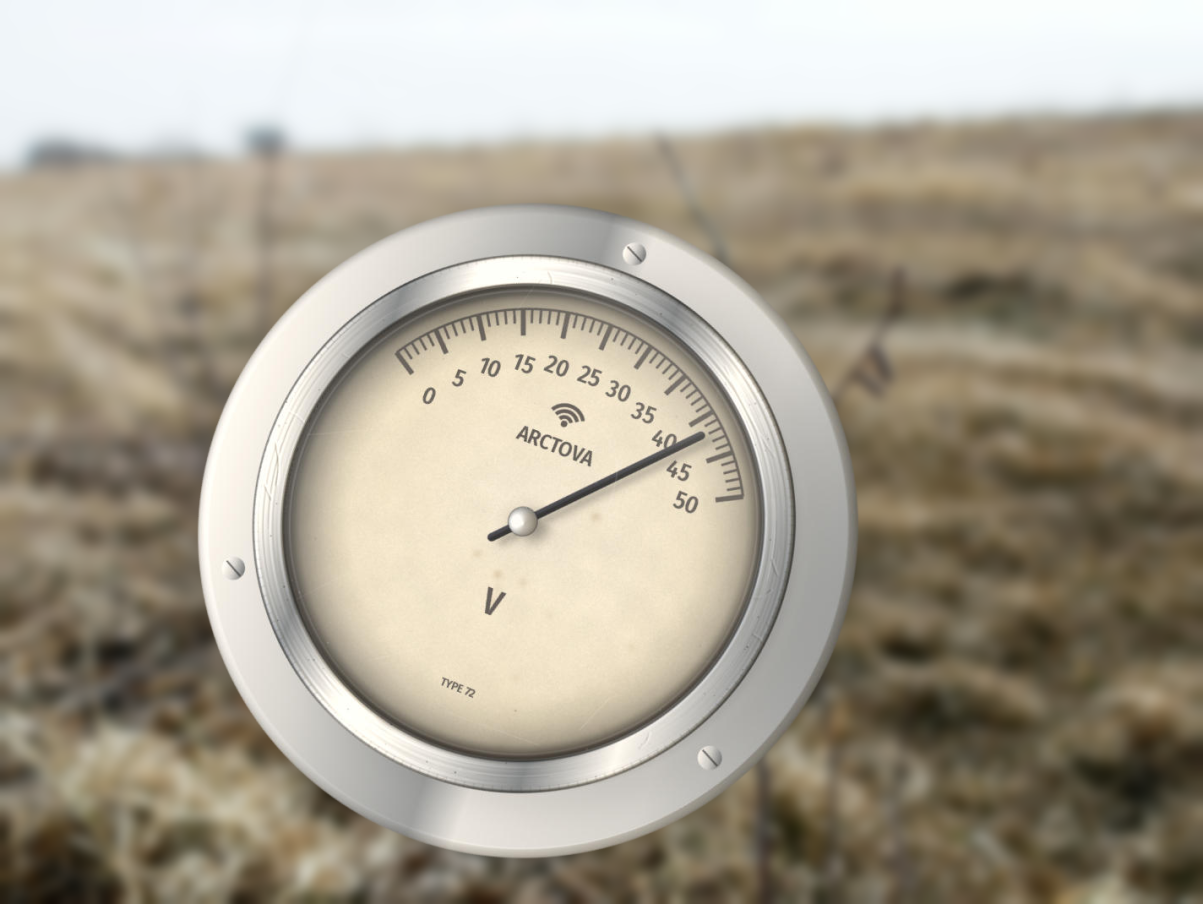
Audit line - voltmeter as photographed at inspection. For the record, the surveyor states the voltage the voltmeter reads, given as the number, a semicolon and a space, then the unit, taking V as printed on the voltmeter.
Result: 42; V
